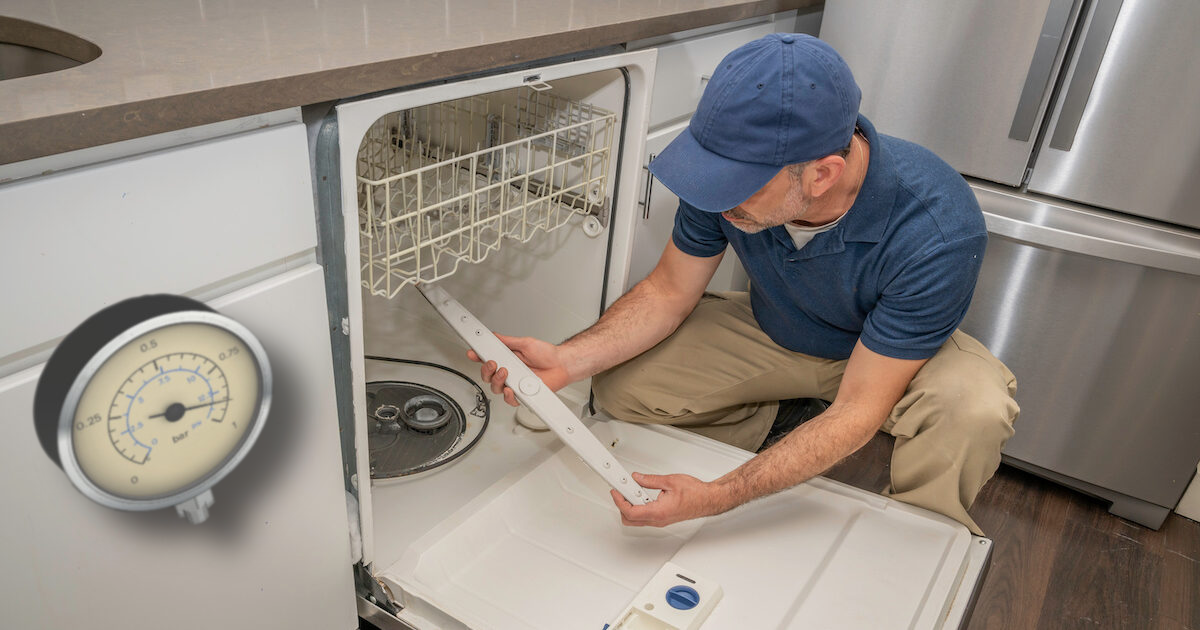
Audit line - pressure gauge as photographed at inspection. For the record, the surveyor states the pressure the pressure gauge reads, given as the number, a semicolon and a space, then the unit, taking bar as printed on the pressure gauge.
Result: 0.9; bar
